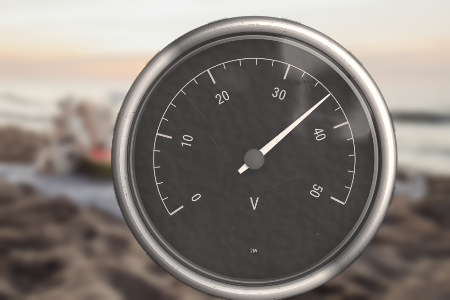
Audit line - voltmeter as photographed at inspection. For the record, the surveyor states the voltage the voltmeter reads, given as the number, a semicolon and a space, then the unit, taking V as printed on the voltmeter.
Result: 36; V
